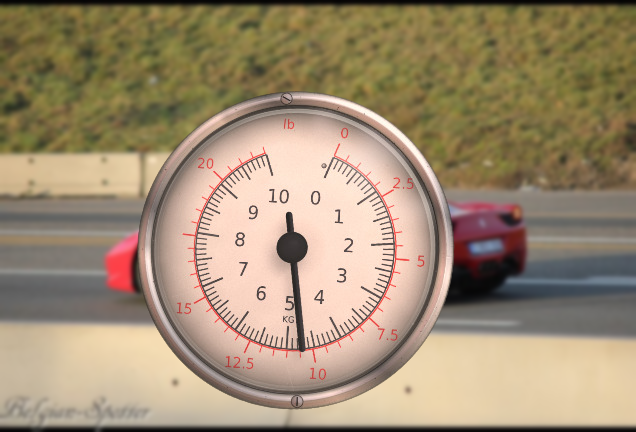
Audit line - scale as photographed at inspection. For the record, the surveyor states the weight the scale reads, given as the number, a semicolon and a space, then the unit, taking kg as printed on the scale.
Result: 4.7; kg
